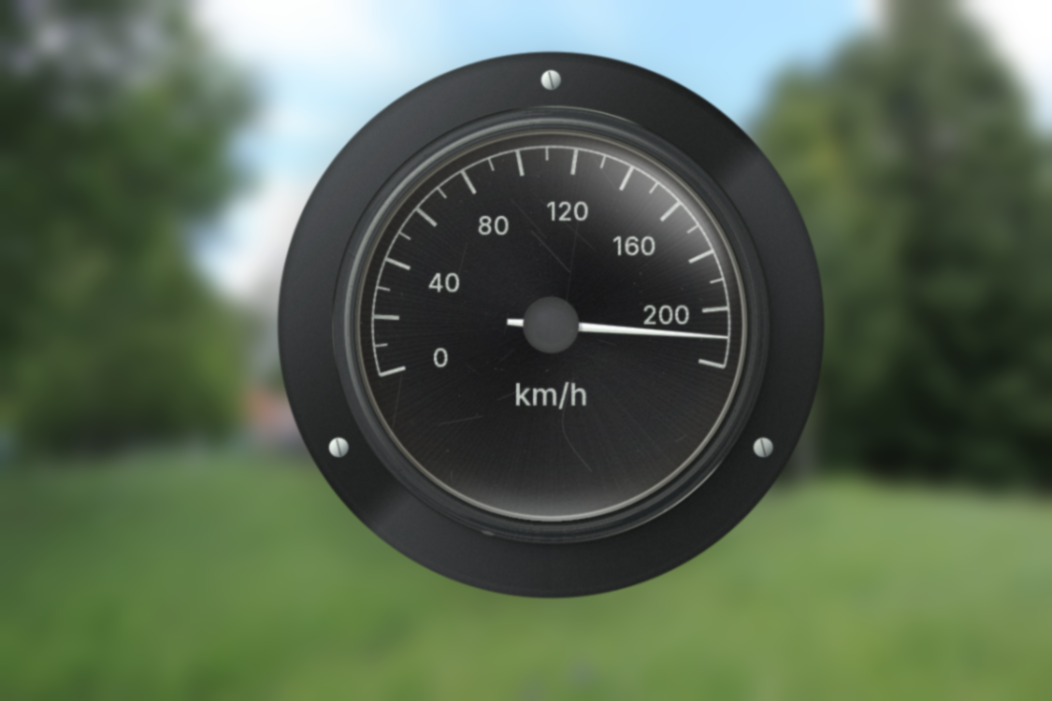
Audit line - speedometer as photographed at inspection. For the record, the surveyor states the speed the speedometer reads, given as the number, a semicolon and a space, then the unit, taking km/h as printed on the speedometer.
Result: 210; km/h
